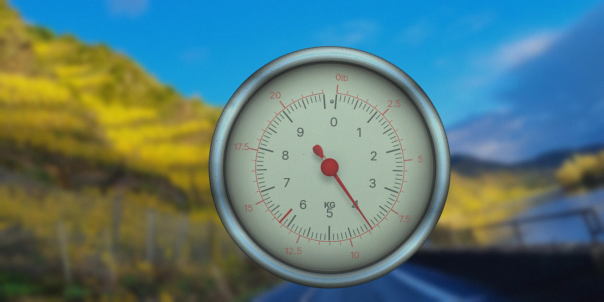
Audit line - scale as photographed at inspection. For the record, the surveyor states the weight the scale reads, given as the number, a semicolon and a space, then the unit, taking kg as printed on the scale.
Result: 4; kg
